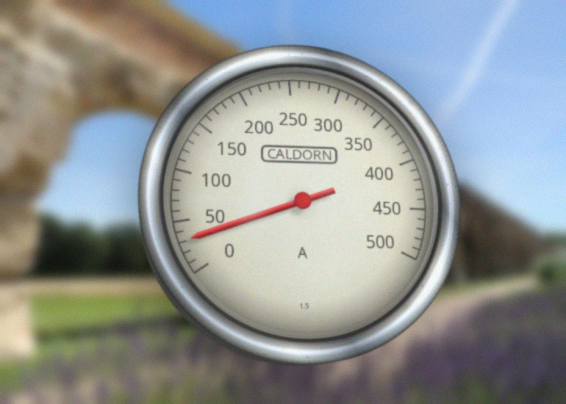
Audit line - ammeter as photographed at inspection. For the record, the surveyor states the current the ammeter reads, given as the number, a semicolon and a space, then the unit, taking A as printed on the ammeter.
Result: 30; A
